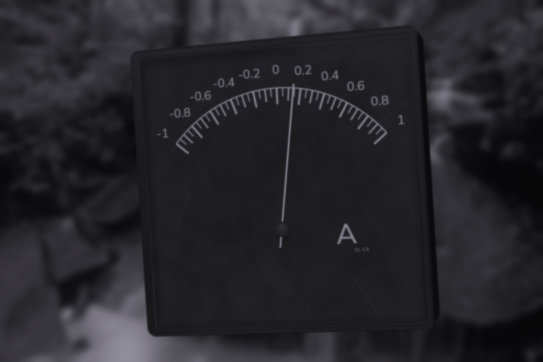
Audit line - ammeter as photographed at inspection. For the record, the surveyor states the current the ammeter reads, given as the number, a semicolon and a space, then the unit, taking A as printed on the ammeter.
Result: 0.15; A
